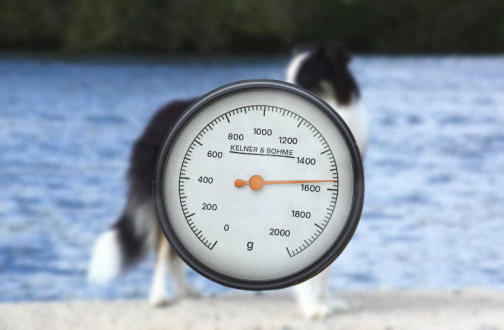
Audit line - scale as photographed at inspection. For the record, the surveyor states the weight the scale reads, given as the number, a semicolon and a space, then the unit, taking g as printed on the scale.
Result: 1560; g
